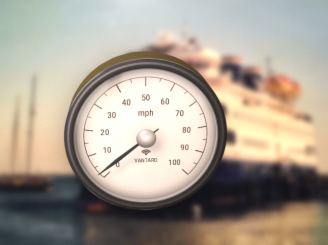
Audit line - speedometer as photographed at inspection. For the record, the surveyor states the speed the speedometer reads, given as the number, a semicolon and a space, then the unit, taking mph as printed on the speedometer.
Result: 2.5; mph
